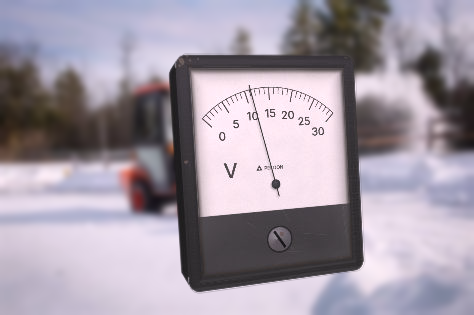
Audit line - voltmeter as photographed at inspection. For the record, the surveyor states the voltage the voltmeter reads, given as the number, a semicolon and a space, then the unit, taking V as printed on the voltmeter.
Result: 11; V
